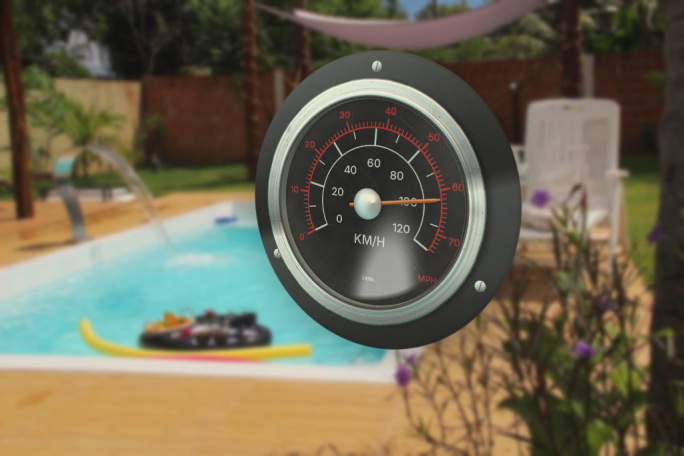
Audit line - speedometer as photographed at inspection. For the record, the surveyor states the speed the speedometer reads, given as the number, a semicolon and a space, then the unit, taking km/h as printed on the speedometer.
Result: 100; km/h
